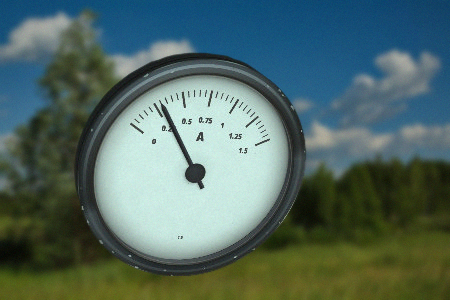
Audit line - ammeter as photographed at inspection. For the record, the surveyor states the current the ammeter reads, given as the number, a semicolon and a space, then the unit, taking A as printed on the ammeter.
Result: 0.3; A
